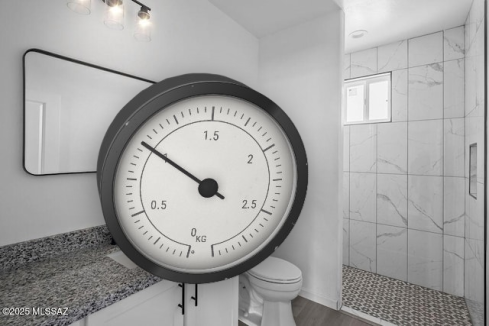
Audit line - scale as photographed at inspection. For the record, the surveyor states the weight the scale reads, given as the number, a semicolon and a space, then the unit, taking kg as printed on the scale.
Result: 1; kg
